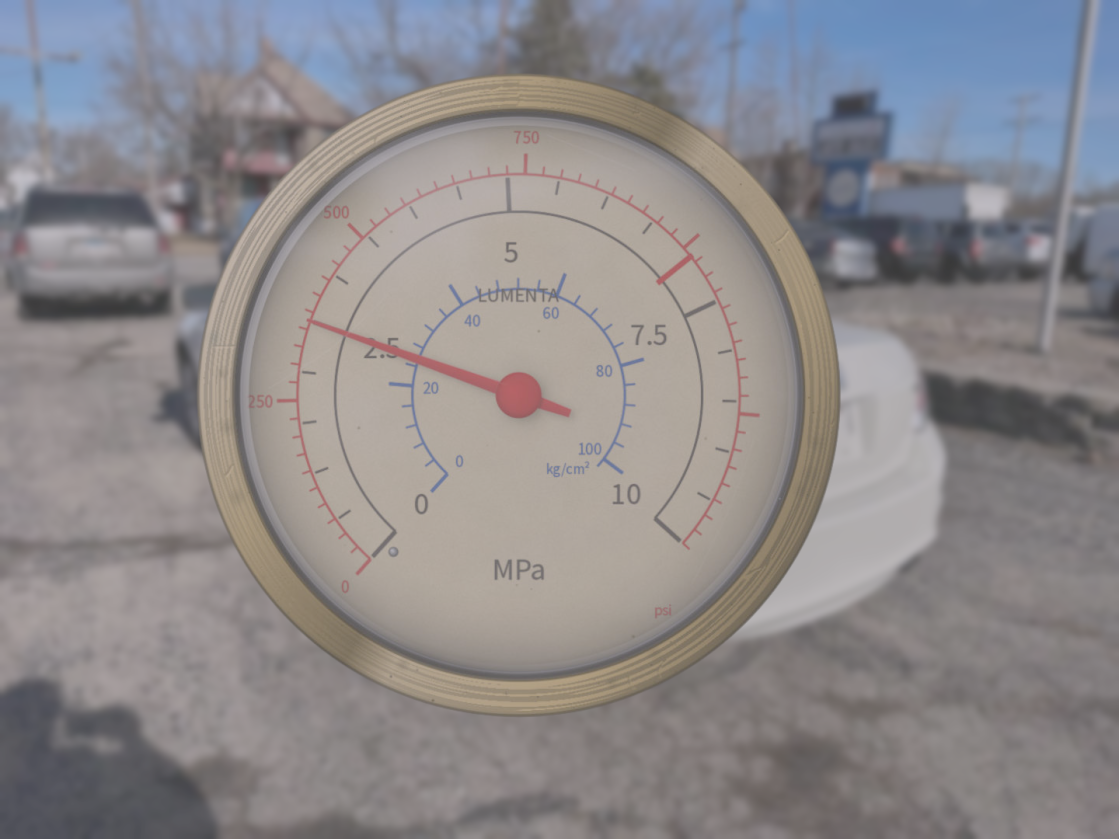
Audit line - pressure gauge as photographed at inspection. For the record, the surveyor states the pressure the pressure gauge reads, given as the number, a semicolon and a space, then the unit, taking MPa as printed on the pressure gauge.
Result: 2.5; MPa
